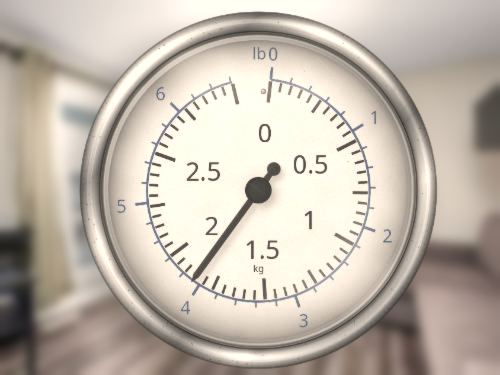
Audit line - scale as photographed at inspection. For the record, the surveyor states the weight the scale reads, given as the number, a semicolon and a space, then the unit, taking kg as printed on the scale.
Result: 1.85; kg
